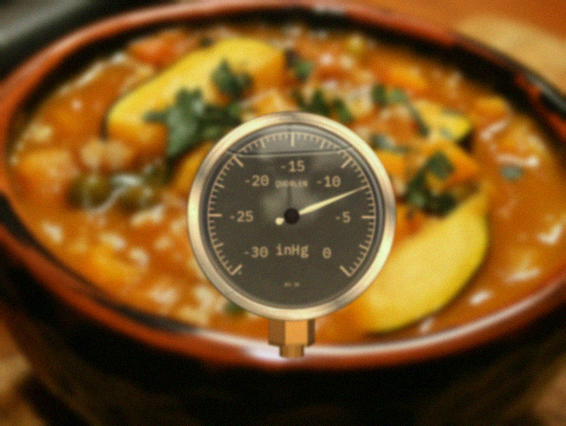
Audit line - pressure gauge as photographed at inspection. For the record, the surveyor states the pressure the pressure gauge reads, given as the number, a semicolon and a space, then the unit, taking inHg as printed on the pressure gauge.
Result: -7.5; inHg
